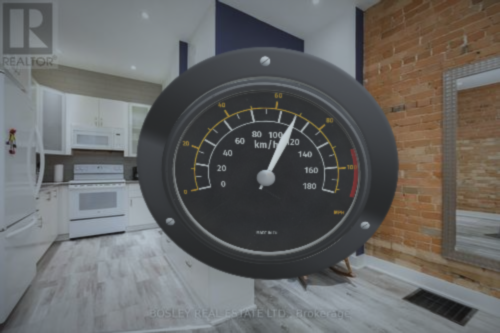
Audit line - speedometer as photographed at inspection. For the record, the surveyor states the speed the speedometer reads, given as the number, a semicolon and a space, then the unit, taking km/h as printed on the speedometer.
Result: 110; km/h
